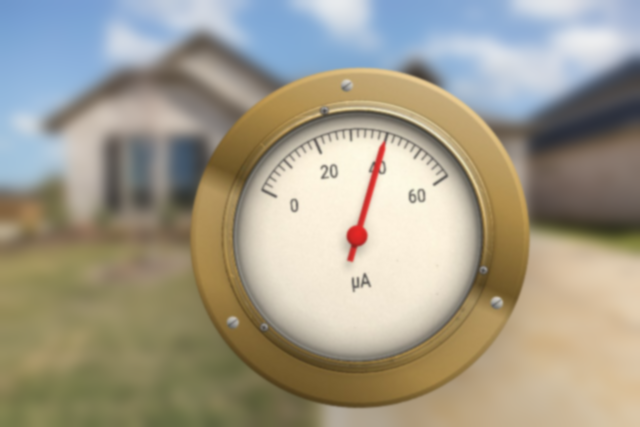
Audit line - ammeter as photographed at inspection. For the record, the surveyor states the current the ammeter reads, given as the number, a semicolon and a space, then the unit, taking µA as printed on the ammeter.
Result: 40; µA
